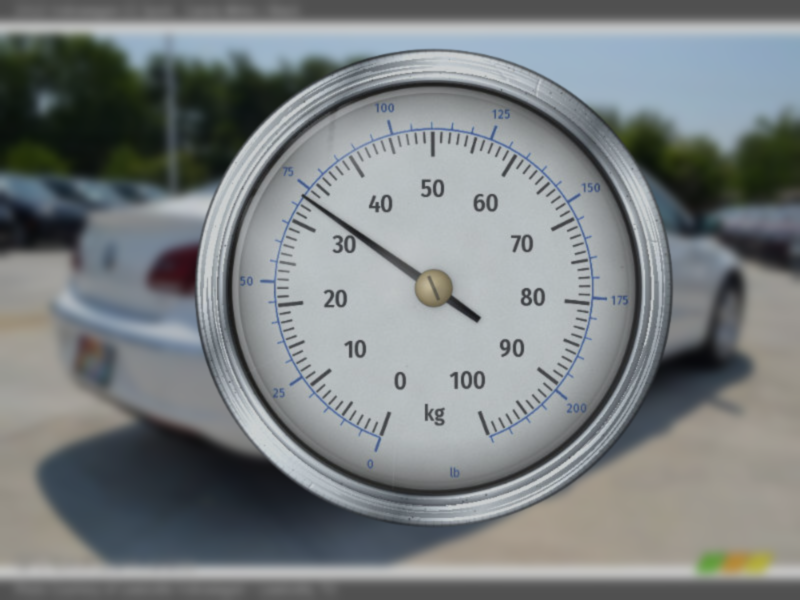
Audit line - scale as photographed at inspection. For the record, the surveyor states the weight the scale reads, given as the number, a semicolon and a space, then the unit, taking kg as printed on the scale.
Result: 33; kg
